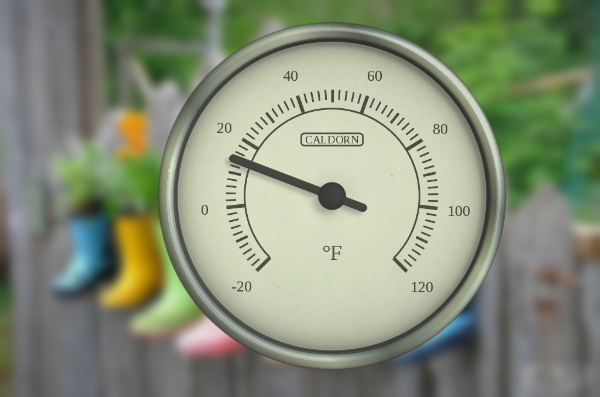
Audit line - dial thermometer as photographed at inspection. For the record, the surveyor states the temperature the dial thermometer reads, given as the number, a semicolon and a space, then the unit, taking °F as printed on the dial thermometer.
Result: 14; °F
